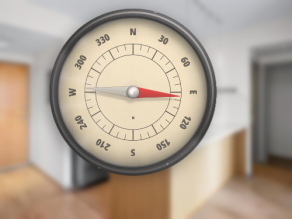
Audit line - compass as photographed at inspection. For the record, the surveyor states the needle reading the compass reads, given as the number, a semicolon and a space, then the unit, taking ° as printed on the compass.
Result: 95; °
